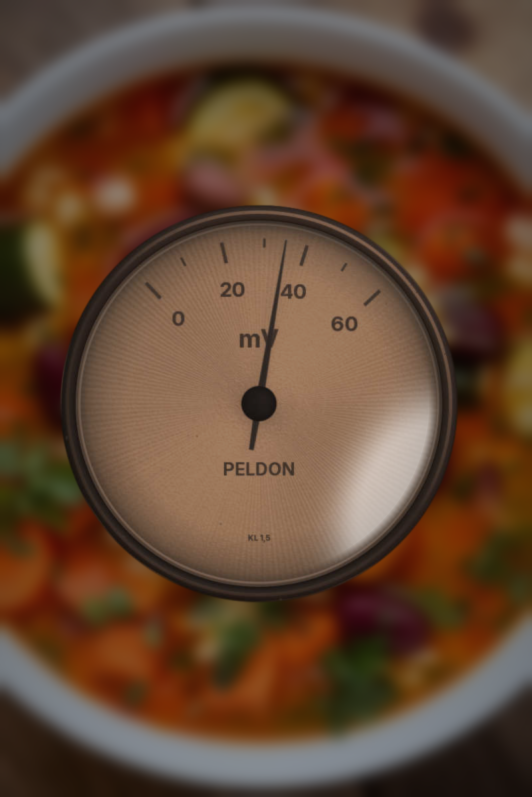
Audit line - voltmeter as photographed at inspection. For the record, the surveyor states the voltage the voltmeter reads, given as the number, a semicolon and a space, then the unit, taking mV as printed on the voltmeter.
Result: 35; mV
